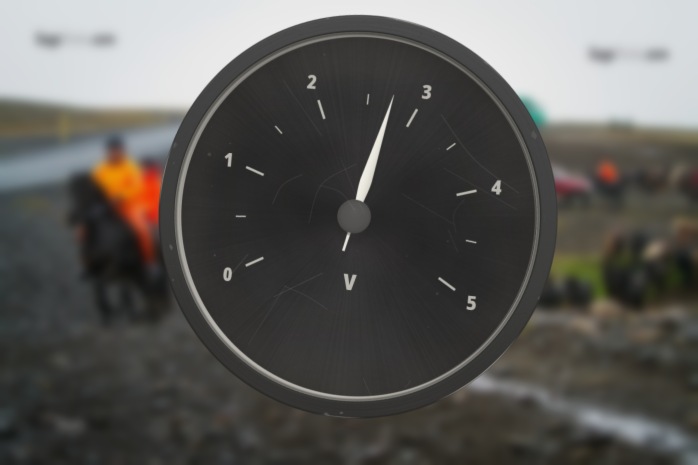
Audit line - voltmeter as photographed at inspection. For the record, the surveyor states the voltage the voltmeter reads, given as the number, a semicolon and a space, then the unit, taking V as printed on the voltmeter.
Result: 2.75; V
